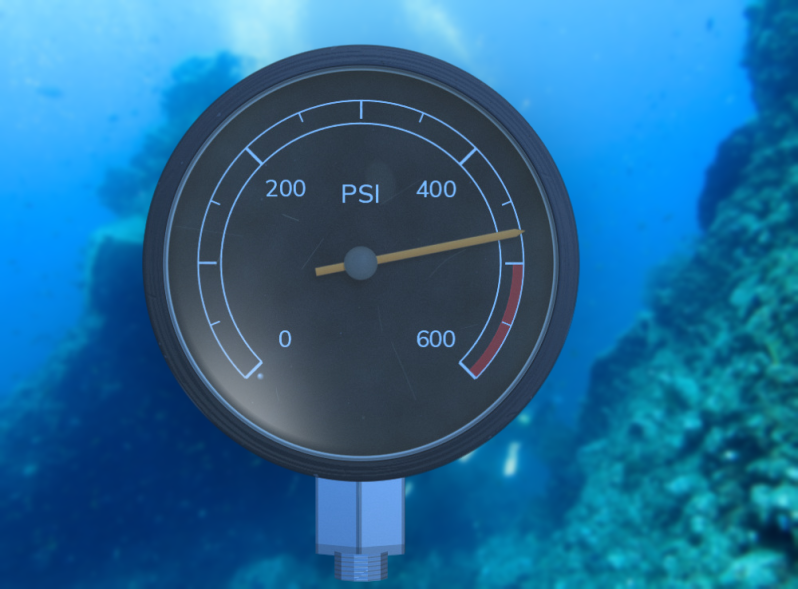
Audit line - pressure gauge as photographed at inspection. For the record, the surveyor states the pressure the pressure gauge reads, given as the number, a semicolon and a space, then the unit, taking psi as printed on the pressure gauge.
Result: 475; psi
